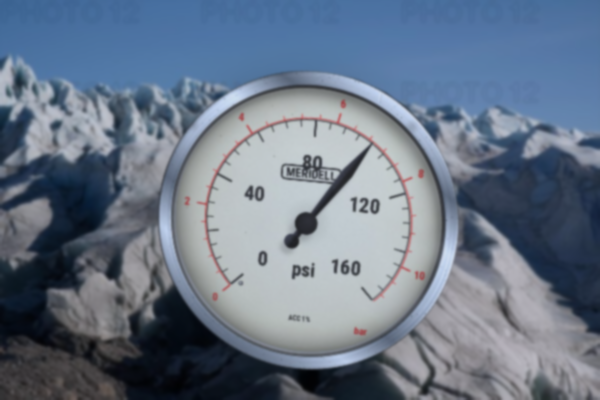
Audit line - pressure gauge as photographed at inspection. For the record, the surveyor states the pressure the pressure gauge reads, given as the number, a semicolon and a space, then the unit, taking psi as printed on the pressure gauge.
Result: 100; psi
